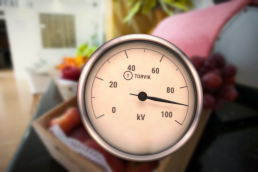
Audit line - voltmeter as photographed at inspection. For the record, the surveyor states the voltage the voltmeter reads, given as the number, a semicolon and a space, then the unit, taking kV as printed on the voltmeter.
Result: 90; kV
